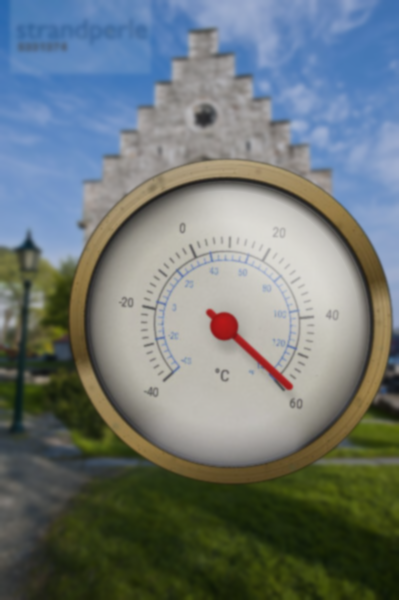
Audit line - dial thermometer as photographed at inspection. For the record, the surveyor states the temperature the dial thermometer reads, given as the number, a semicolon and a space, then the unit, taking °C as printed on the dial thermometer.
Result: 58; °C
